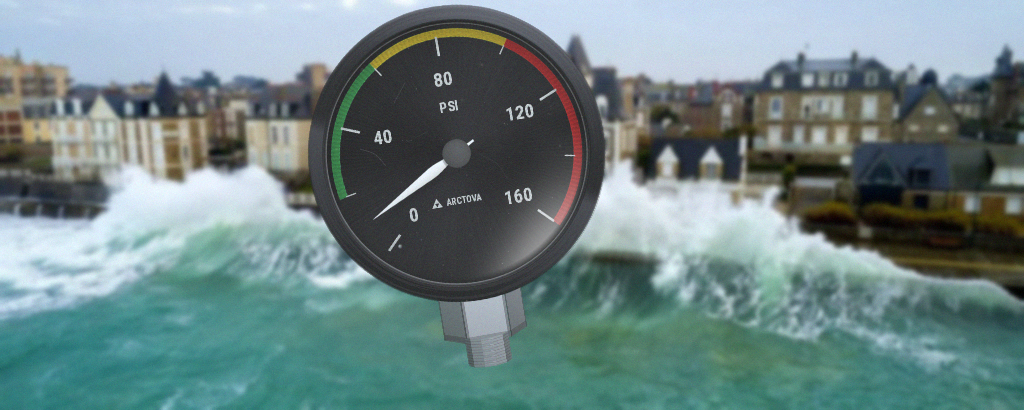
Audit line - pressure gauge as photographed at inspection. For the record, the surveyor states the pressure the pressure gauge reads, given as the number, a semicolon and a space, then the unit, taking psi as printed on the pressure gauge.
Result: 10; psi
